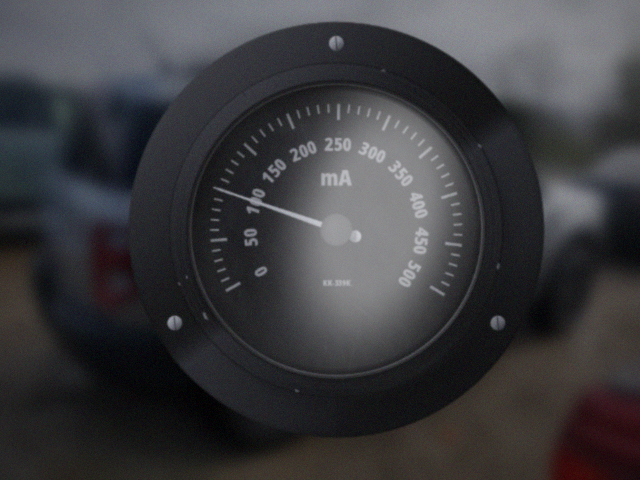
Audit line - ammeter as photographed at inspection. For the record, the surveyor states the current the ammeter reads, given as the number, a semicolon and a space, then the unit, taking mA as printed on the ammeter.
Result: 100; mA
